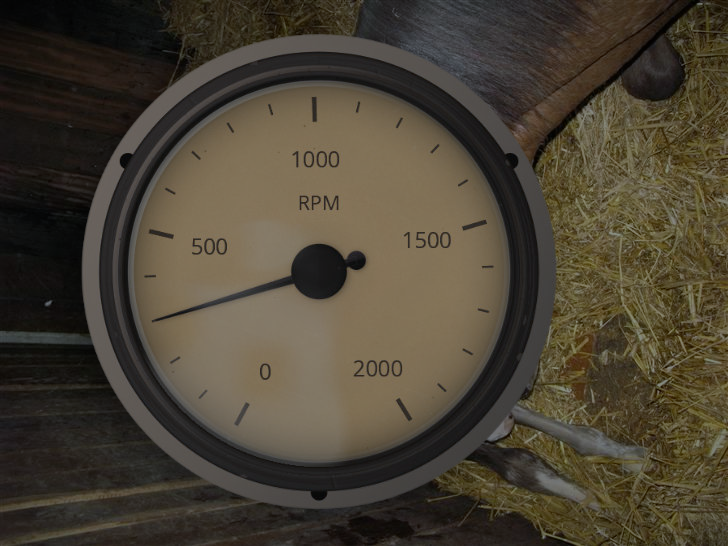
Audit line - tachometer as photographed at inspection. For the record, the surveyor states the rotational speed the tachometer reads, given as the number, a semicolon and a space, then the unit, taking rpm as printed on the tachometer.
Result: 300; rpm
